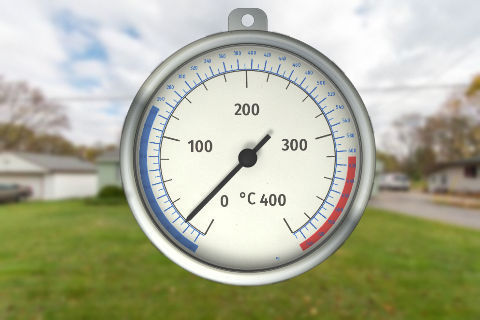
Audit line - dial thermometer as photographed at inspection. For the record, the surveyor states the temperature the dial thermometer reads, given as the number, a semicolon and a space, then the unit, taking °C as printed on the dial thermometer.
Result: 20; °C
